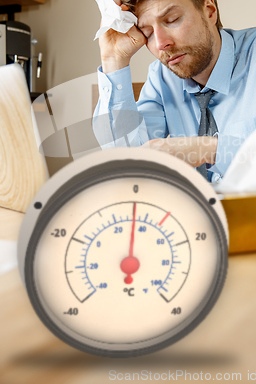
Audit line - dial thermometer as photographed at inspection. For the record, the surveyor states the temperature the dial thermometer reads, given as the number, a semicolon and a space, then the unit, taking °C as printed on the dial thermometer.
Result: 0; °C
